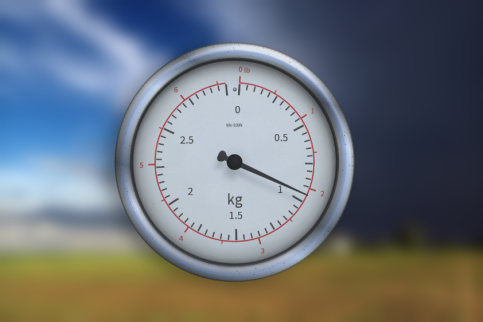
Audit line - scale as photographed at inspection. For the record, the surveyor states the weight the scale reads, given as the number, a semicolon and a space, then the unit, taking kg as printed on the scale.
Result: 0.95; kg
